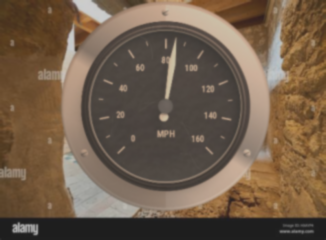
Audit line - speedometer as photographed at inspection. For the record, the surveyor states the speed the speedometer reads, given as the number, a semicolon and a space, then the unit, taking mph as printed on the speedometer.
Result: 85; mph
